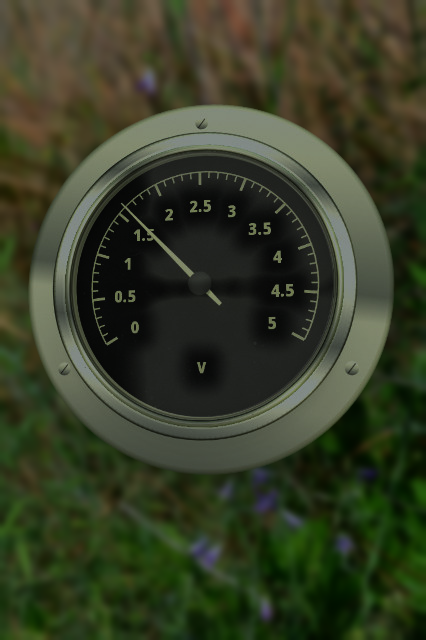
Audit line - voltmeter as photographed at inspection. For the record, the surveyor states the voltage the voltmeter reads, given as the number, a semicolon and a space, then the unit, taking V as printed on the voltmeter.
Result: 1.6; V
